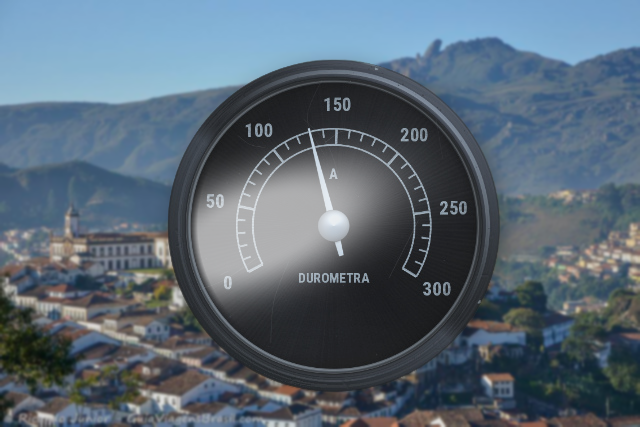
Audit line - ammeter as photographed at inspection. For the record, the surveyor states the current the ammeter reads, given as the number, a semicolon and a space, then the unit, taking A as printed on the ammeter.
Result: 130; A
